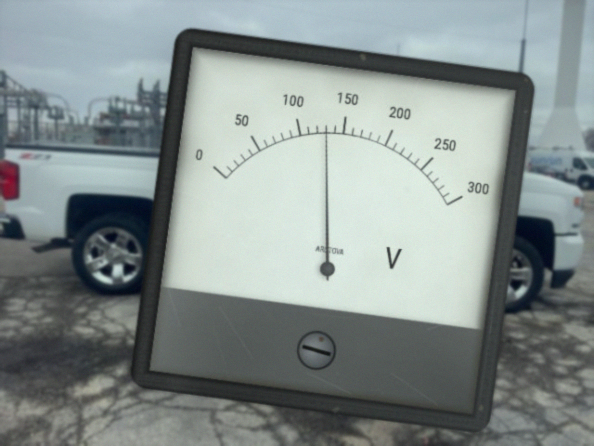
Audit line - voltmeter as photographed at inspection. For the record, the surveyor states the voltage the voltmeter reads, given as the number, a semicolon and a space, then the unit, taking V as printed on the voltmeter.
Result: 130; V
